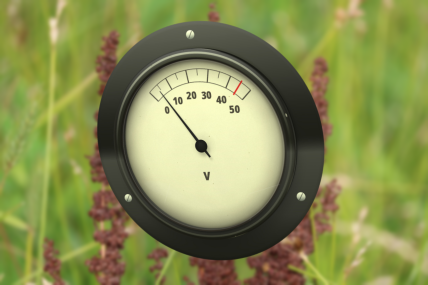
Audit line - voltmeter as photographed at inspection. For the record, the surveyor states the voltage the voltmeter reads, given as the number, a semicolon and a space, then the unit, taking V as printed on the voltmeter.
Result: 5; V
